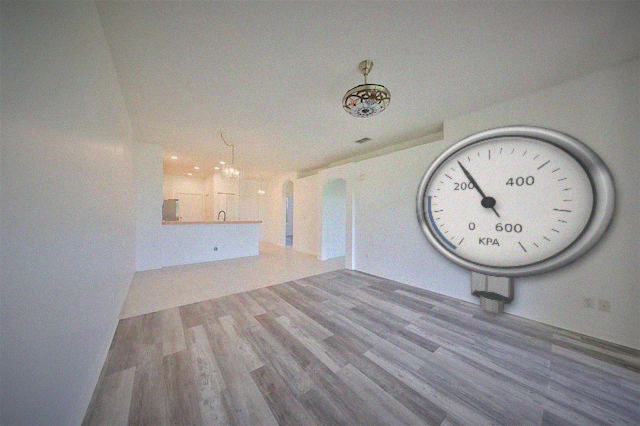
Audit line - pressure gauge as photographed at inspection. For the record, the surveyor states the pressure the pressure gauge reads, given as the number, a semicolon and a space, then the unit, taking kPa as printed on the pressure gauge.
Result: 240; kPa
